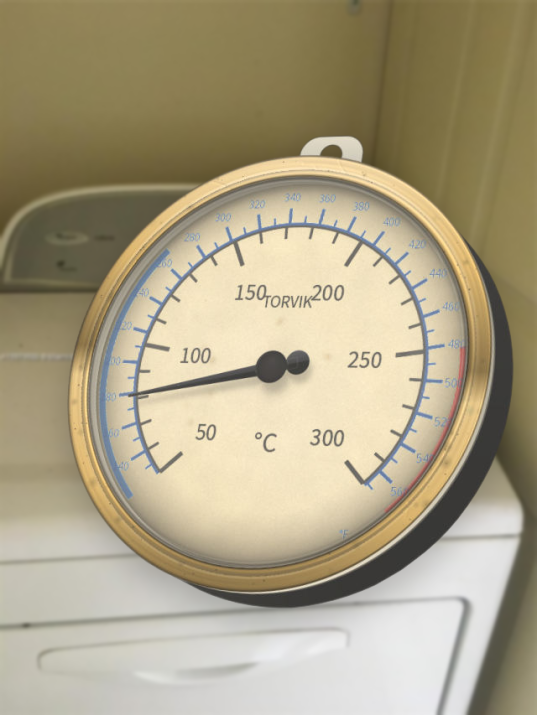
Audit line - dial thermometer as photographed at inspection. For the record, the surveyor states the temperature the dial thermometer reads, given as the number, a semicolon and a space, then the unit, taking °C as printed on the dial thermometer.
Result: 80; °C
